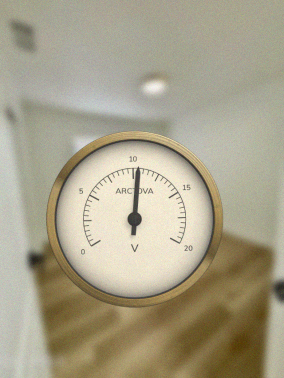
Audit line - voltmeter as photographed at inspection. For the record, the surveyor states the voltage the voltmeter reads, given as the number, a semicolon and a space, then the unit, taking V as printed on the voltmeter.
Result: 10.5; V
